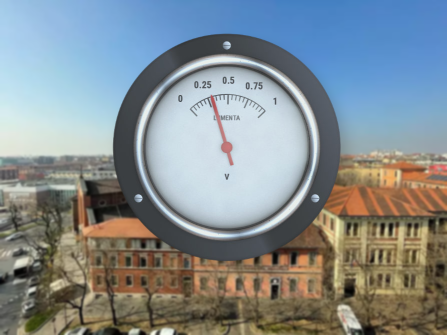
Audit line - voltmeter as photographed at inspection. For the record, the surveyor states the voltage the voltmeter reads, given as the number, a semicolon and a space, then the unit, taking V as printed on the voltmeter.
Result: 0.3; V
